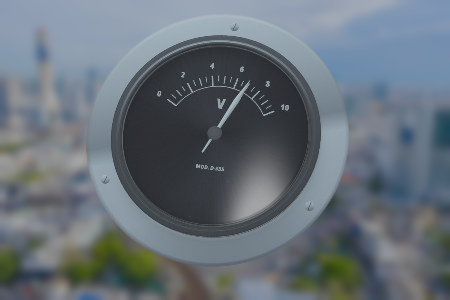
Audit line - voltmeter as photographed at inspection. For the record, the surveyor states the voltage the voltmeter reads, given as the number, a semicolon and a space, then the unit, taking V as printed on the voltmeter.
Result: 7; V
